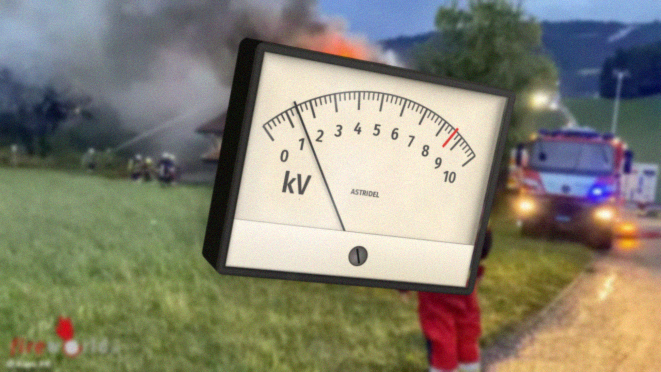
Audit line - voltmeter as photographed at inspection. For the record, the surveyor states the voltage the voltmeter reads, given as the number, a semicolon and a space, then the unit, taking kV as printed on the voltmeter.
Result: 1.4; kV
